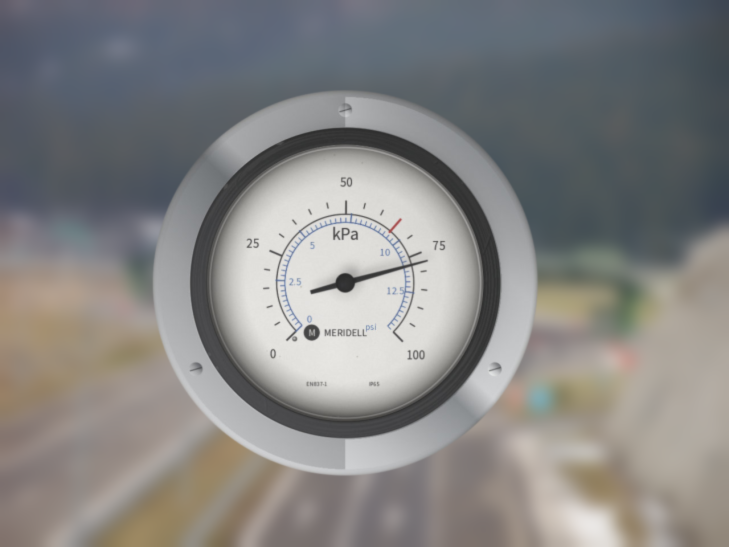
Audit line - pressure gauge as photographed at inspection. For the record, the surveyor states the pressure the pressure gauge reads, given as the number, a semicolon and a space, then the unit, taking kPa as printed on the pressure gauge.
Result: 77.5; kPa
